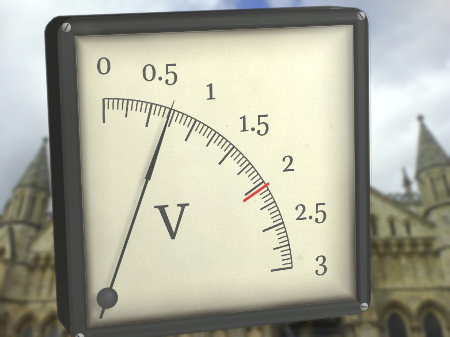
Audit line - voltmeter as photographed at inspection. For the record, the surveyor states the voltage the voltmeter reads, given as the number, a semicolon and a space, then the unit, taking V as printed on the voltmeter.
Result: 0.7; V
